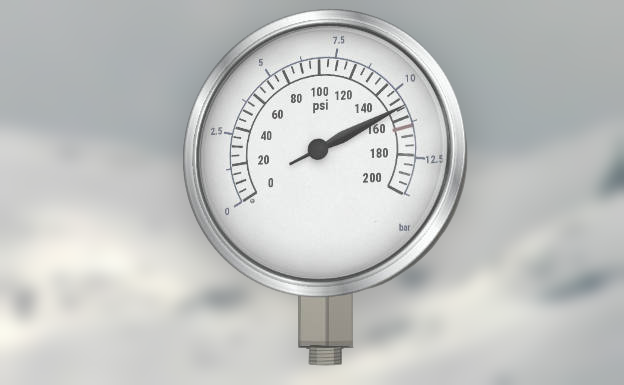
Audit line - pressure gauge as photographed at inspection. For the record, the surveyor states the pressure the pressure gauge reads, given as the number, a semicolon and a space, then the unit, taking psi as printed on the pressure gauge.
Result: 155; psi
